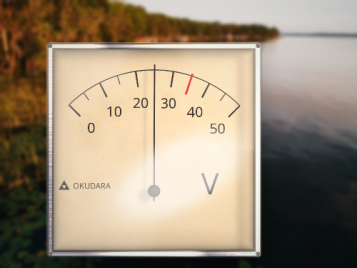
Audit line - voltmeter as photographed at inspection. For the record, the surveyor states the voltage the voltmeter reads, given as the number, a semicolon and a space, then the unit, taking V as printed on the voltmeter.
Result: 25; V
